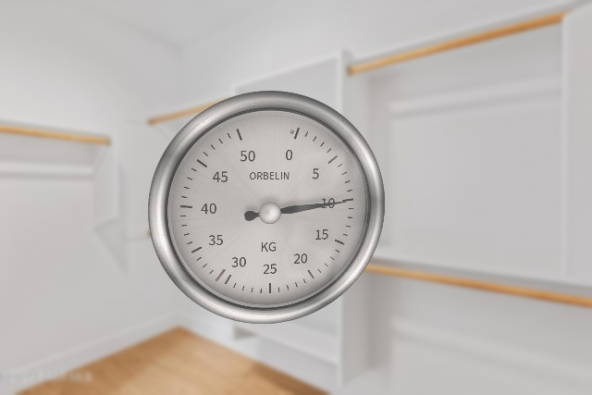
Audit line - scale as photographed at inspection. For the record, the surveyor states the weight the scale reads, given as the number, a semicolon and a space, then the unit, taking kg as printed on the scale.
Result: 10; kg
